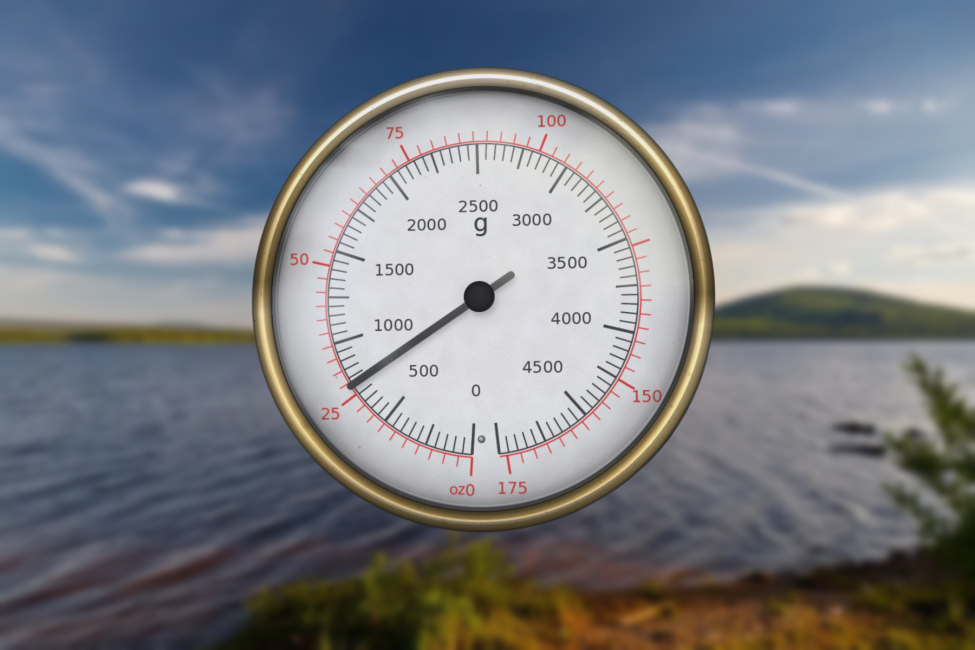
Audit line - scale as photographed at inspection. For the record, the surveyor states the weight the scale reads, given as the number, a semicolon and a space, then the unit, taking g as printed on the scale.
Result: 750; g
